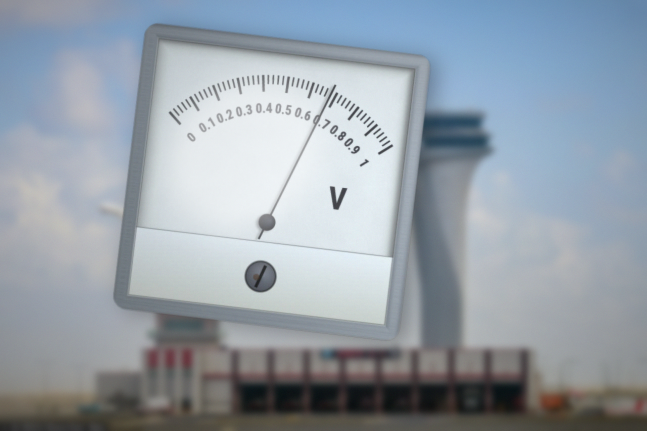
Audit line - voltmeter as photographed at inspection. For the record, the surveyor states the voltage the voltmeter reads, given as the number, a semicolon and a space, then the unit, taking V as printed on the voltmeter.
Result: 0.68; V
